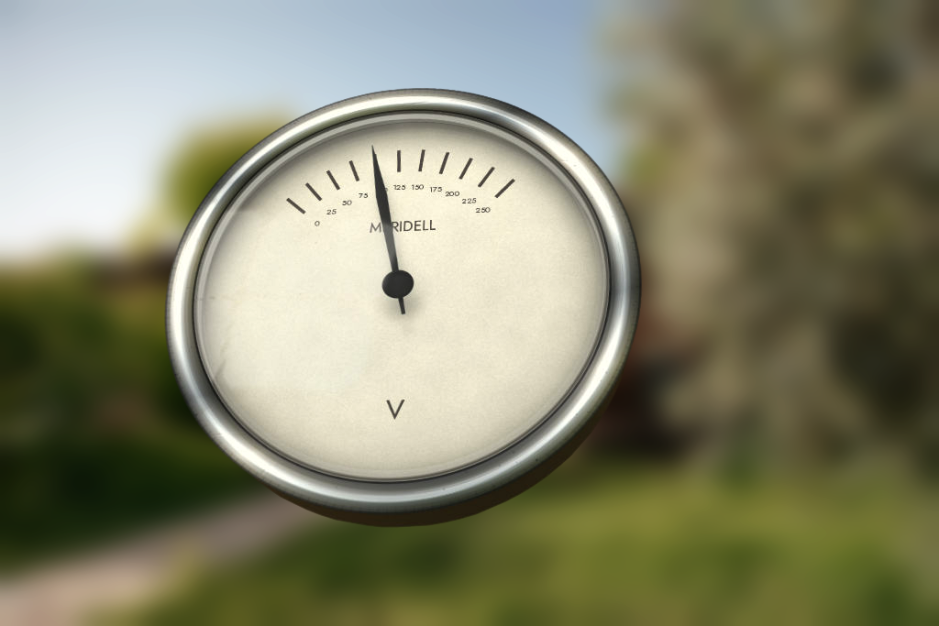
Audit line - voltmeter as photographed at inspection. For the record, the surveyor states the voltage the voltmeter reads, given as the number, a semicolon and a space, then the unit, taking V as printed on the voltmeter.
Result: 100; V
